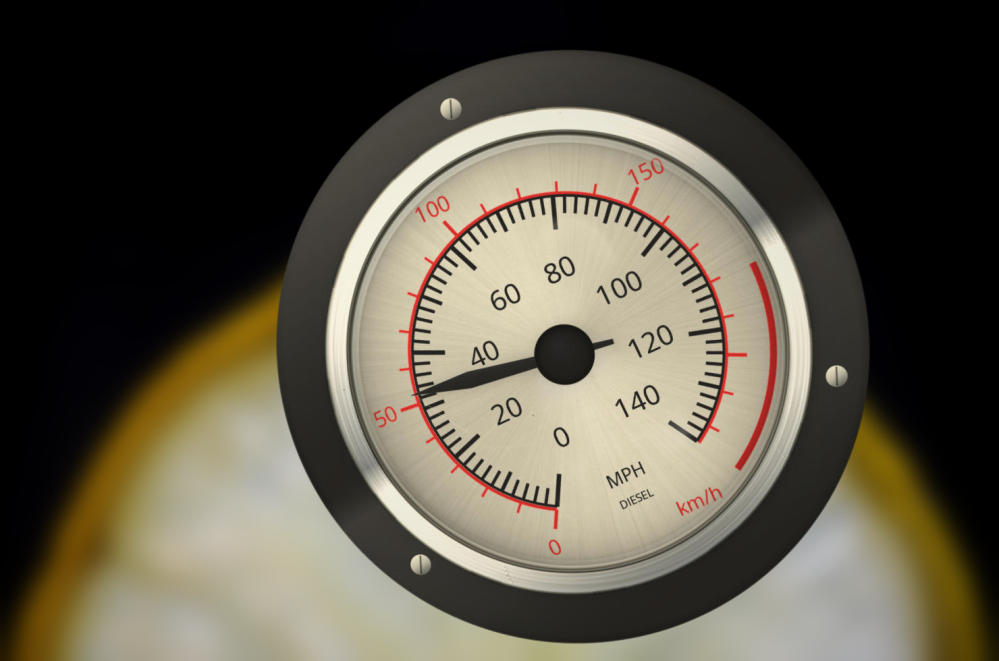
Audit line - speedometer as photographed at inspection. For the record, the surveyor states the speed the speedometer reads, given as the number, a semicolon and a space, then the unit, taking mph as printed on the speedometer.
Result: 33; mph
